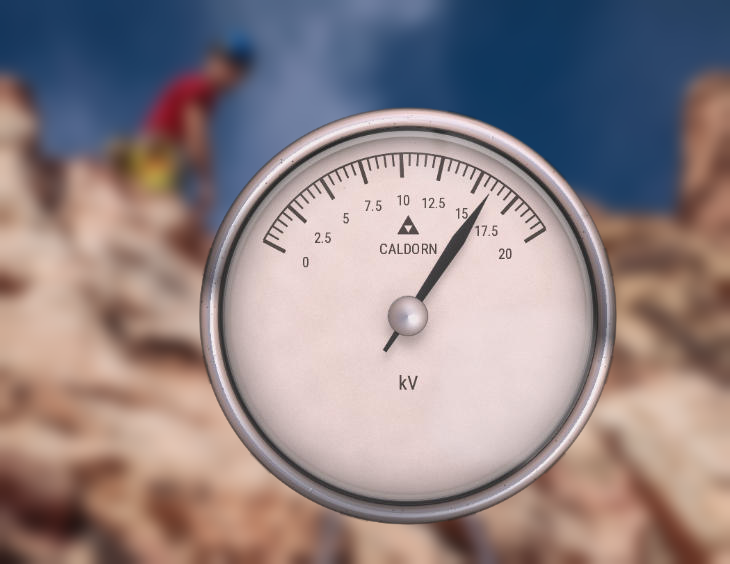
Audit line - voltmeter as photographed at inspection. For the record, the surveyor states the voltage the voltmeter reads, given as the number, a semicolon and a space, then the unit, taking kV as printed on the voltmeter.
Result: 16; kV
